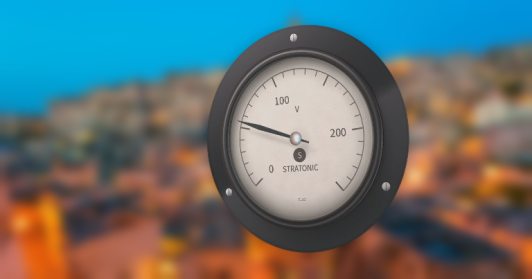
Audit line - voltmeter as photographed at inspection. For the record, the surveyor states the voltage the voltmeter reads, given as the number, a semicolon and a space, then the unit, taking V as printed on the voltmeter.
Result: 55; V
